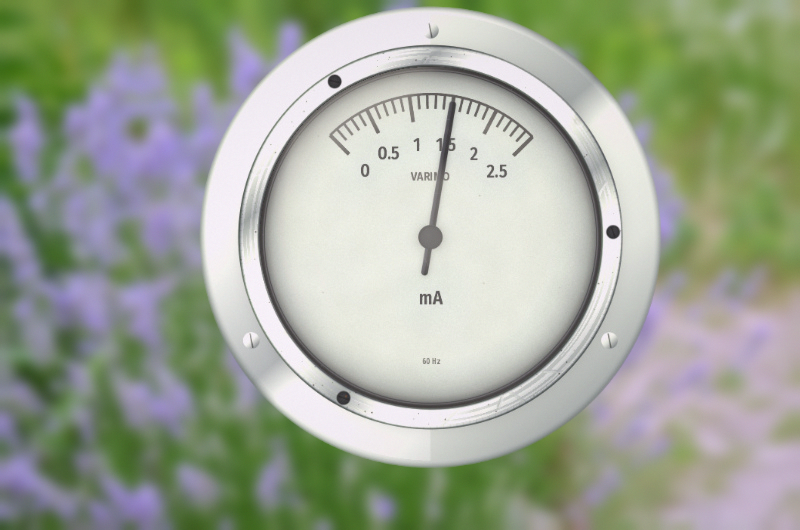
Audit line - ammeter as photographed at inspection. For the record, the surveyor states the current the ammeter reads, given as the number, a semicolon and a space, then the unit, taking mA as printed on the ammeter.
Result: 1.5; mA
